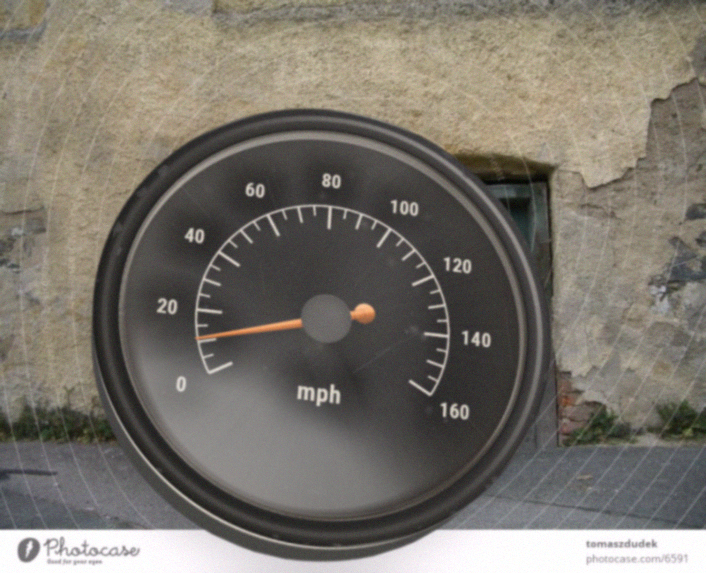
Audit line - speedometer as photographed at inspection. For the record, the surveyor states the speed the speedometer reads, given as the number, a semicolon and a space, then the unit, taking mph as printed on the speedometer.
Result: 10; mph
